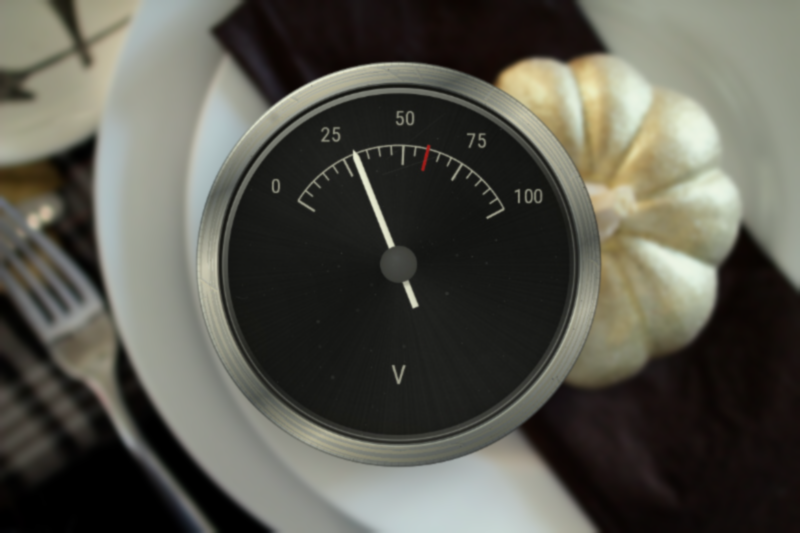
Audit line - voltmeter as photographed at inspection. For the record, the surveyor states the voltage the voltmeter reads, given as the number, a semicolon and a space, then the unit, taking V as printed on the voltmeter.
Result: 30; V
